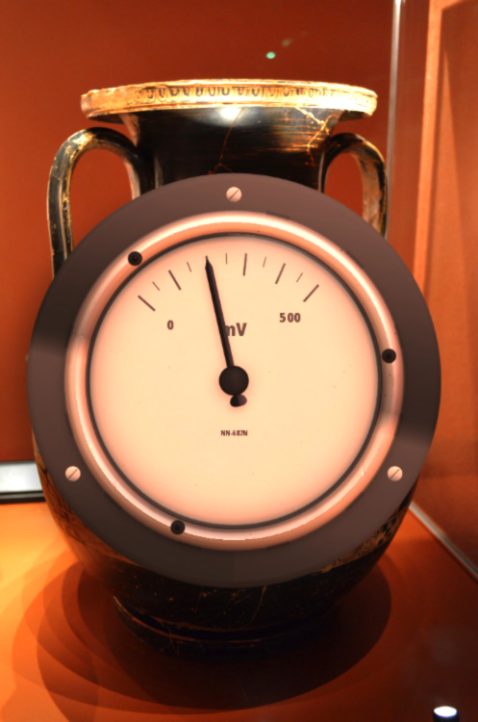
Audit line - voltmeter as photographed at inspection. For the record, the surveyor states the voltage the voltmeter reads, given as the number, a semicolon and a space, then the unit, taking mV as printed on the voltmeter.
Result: 200; mV
